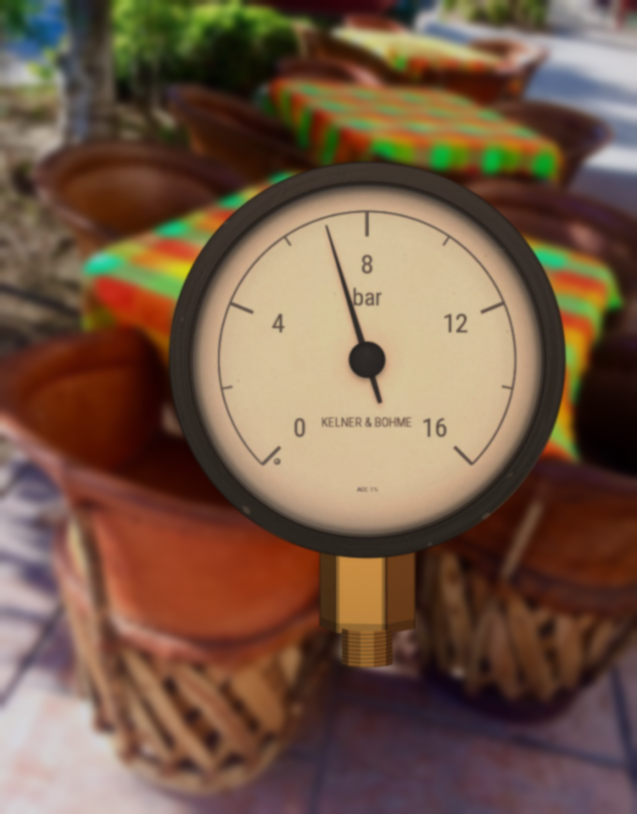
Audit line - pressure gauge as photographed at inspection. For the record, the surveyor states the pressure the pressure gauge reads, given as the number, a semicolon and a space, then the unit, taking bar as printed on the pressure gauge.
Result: 7; bar
